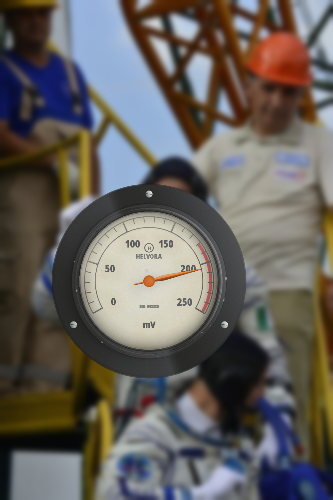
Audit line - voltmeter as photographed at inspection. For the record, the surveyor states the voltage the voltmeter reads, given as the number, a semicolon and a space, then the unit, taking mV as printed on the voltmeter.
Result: 205; mV
